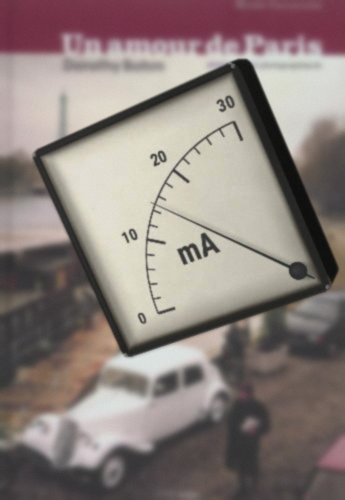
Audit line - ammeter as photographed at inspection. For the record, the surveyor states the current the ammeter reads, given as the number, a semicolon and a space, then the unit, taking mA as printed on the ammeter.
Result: 15; mA
